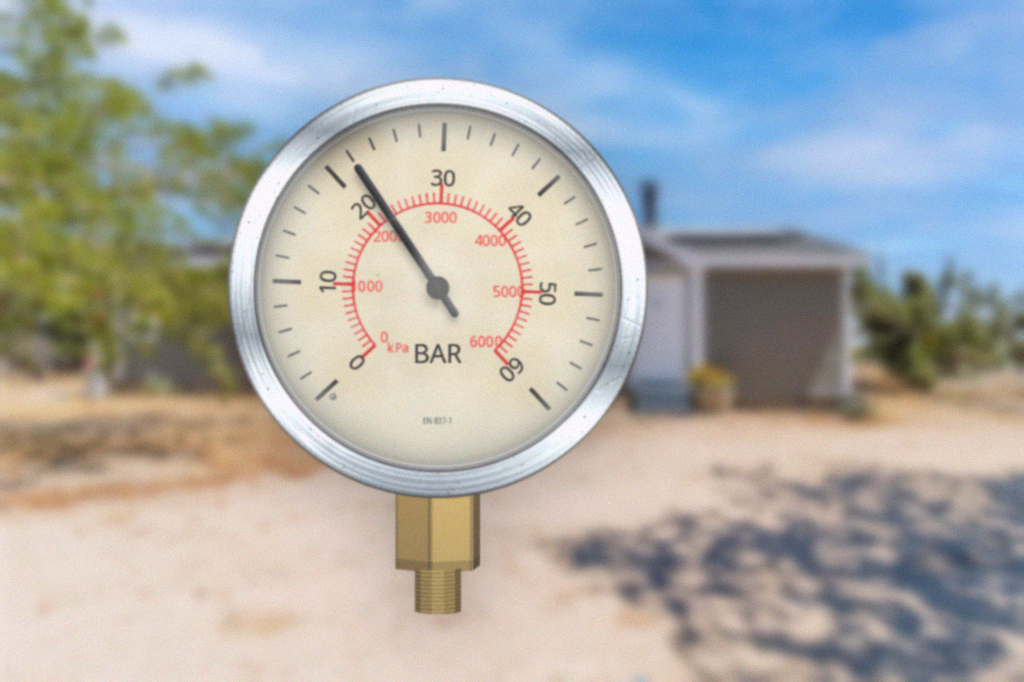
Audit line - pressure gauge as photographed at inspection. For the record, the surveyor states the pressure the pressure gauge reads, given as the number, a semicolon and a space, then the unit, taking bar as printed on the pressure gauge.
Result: 22; bar
